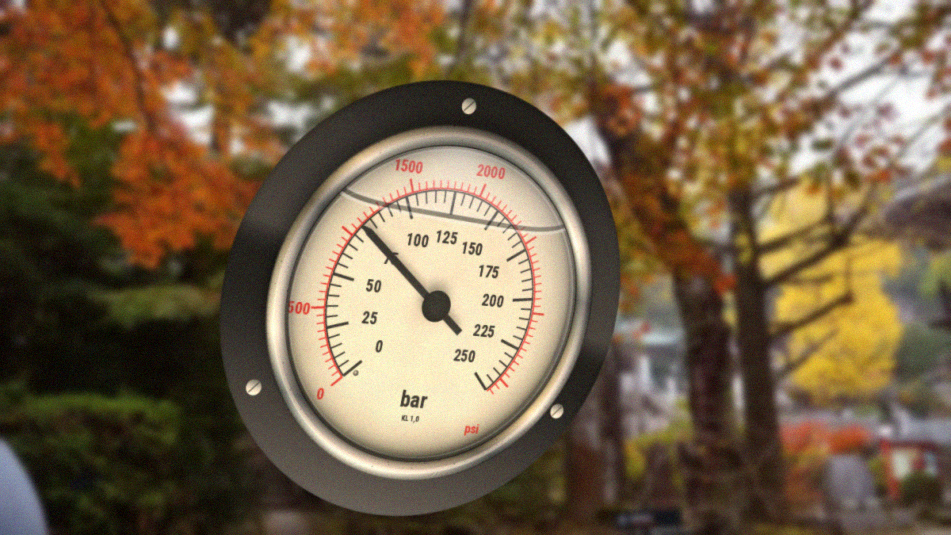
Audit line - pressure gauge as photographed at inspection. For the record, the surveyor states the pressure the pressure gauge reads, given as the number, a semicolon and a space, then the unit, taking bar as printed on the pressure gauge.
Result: 75; bar
